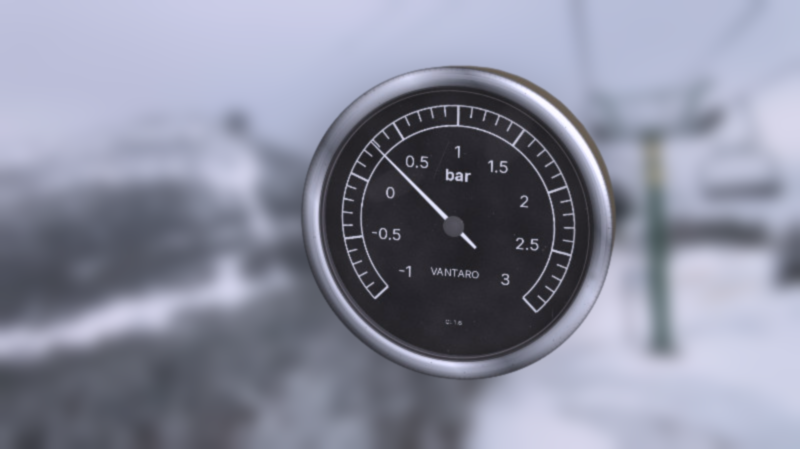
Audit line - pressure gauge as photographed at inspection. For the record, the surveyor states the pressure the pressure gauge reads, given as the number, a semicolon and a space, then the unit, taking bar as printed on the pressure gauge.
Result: 0.3; bar
